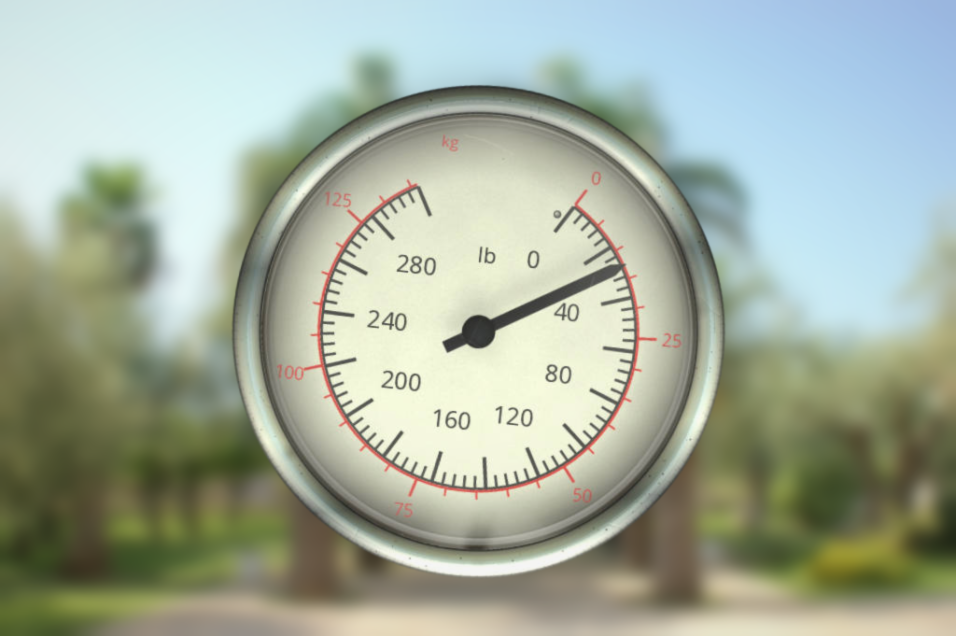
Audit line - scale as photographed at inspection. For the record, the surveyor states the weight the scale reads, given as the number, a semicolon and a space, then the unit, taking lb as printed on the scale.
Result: 28; lb
